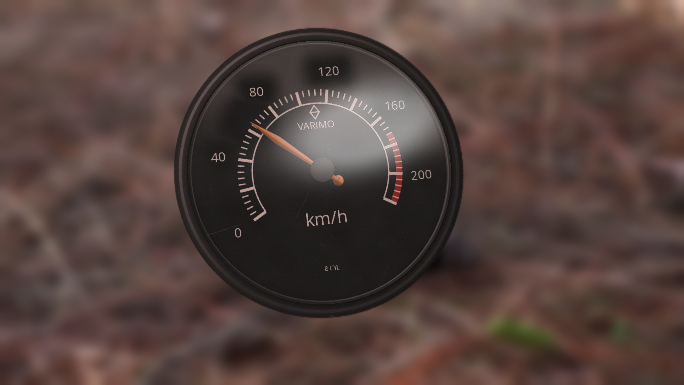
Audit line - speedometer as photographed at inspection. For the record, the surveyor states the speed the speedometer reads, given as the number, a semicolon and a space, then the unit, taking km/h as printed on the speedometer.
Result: 64; km/h
